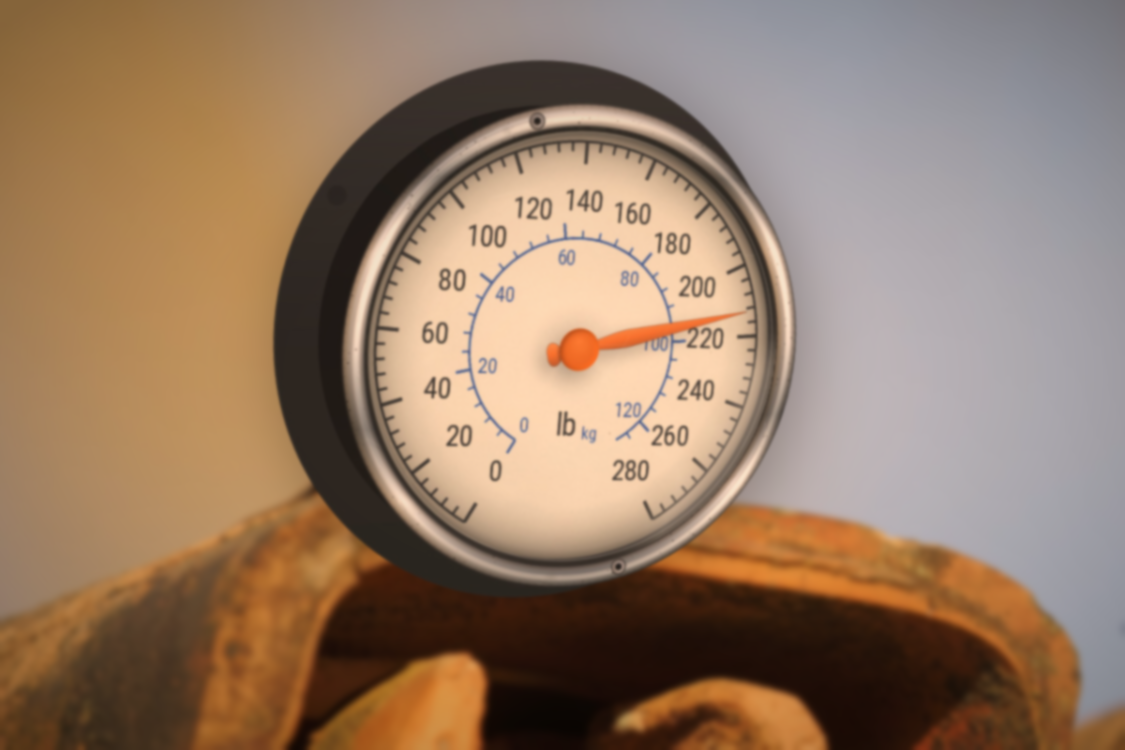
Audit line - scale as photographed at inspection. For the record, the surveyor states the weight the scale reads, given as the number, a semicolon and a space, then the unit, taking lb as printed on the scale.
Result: 212; lb
